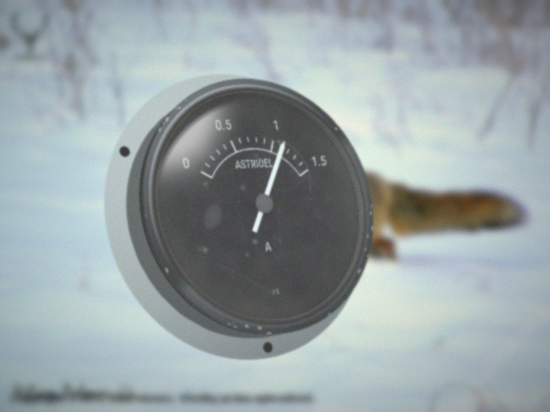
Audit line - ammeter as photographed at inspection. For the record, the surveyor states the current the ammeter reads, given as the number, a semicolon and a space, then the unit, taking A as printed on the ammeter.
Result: 1.1; A
